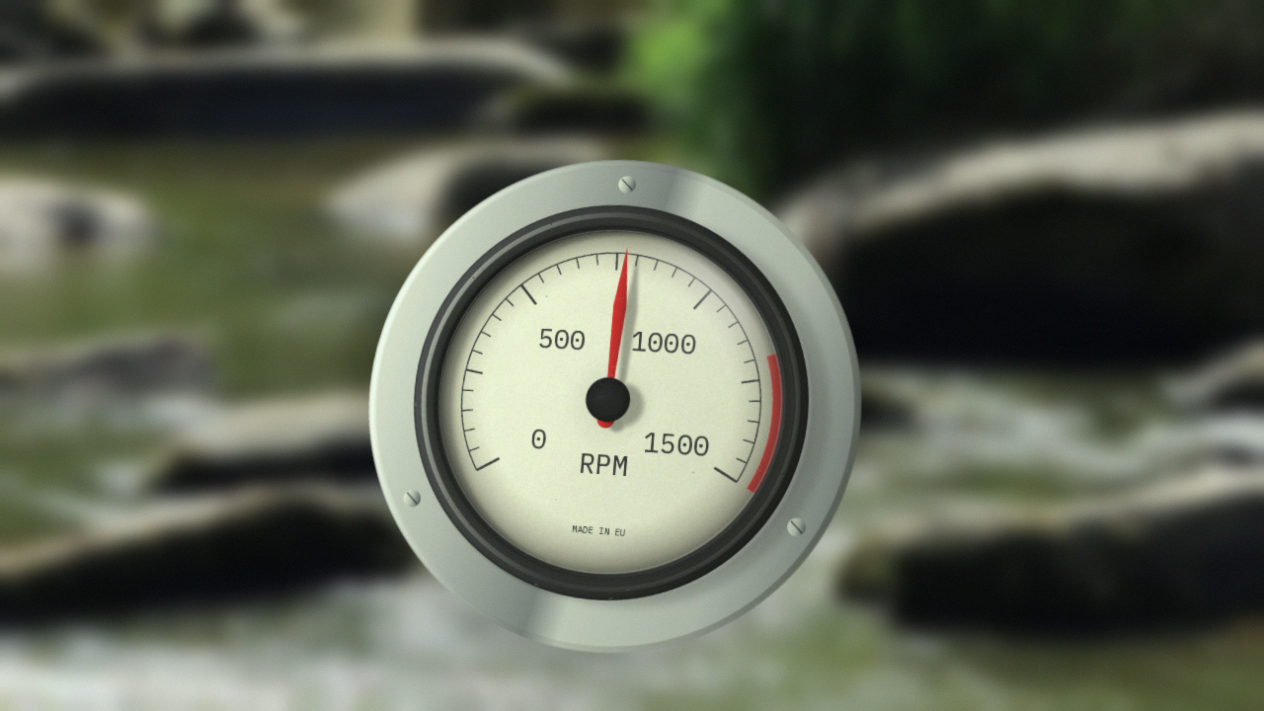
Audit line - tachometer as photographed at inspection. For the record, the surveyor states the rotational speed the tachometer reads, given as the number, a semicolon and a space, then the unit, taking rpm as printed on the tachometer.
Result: 775; rpm
